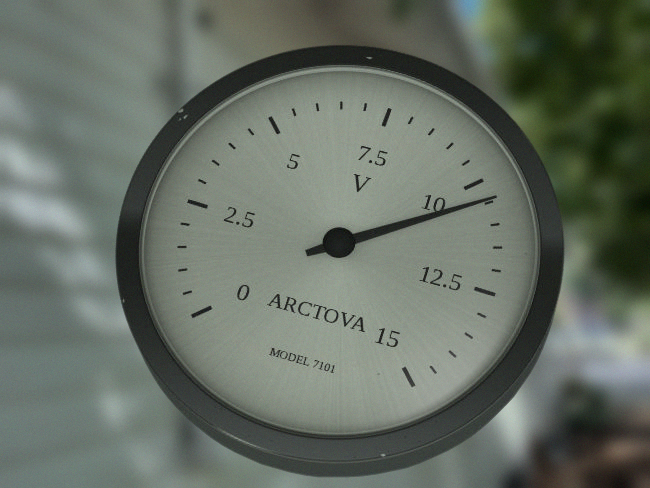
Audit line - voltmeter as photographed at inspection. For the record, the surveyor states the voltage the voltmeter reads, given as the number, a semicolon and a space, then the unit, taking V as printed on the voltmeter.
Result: 10.5; V
